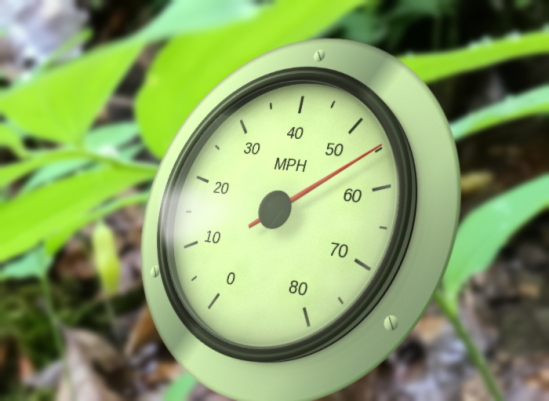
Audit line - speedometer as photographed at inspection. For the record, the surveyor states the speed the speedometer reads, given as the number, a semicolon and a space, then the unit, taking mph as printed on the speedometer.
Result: 55; mph
